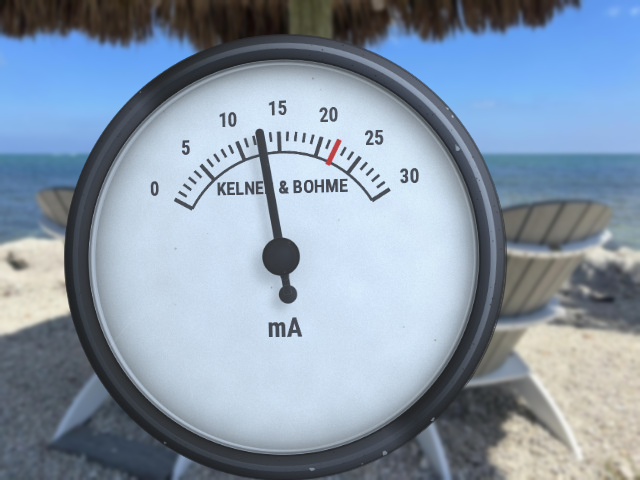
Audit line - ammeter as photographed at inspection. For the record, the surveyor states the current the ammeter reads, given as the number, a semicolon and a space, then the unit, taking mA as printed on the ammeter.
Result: 13; mA
